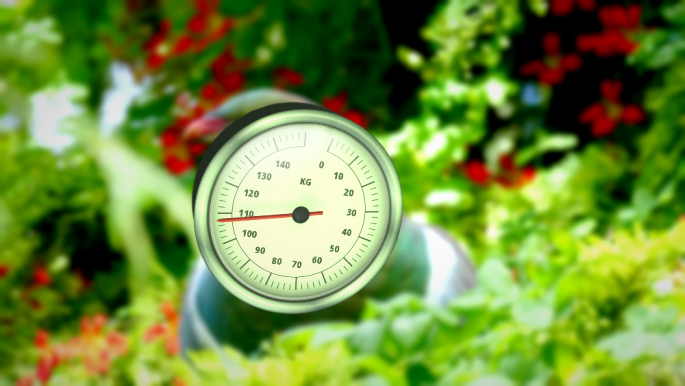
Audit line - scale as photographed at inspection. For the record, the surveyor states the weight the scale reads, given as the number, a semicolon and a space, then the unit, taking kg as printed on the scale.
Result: 108; kg
